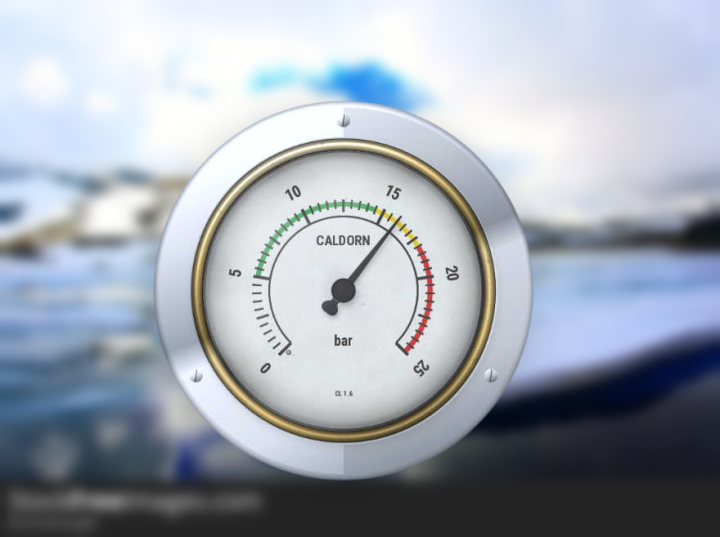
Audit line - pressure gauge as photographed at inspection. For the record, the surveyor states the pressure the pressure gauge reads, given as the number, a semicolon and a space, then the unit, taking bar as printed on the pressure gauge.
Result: 16; bar
